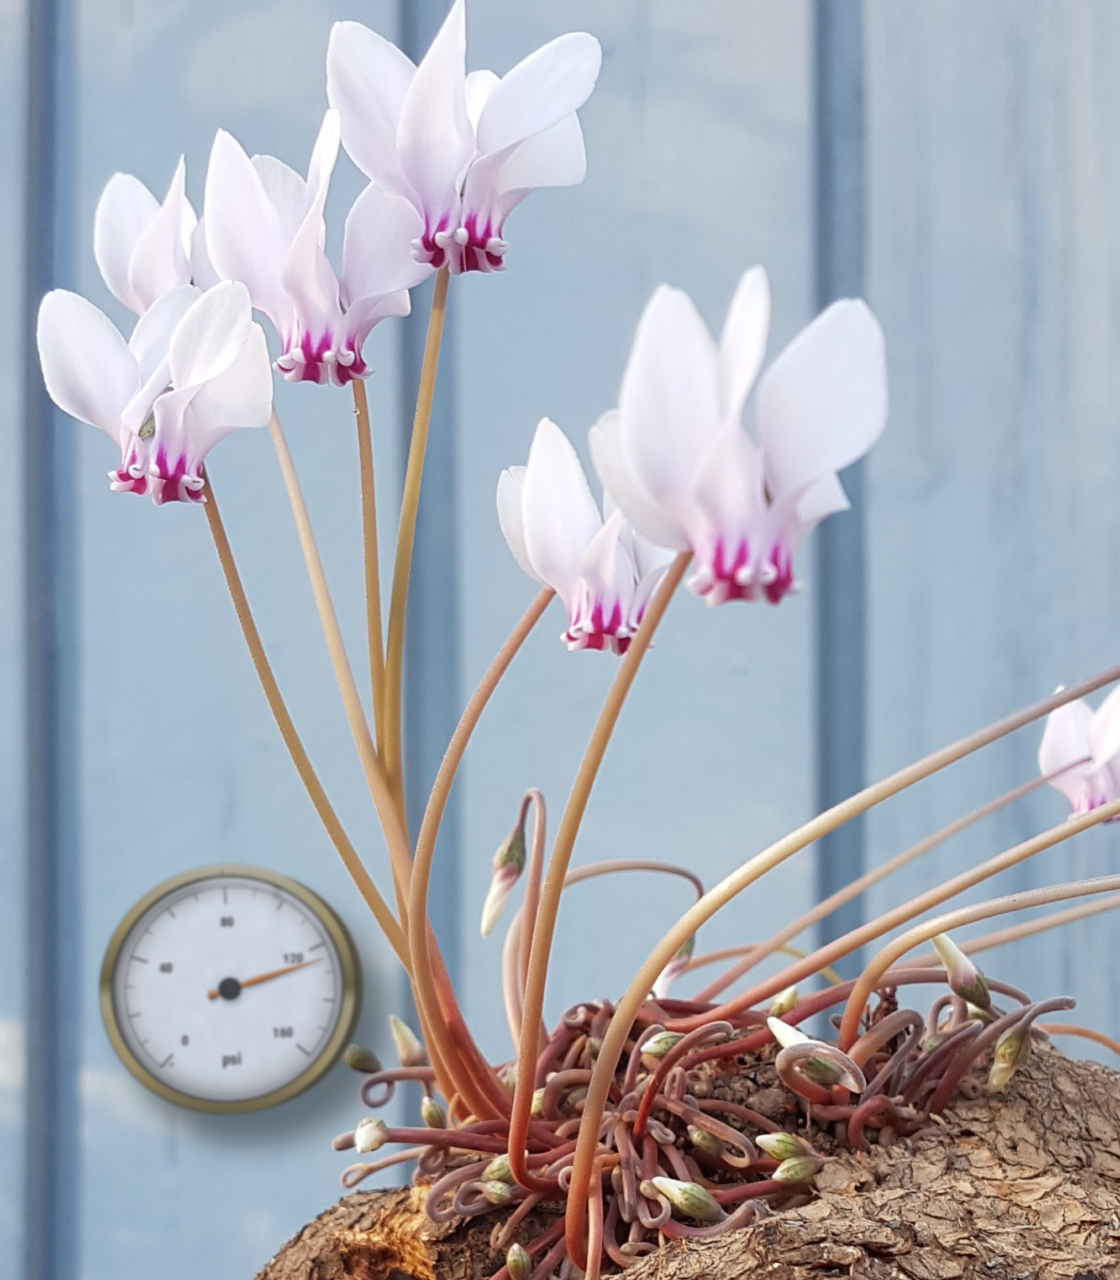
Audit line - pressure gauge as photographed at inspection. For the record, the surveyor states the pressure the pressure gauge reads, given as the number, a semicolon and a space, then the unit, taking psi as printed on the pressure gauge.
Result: 125; psi
